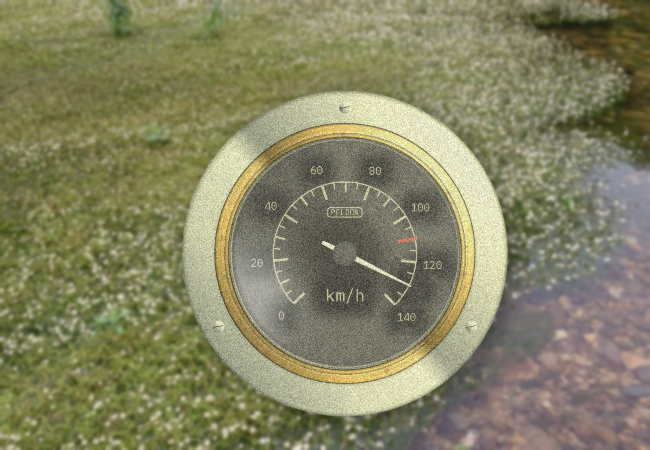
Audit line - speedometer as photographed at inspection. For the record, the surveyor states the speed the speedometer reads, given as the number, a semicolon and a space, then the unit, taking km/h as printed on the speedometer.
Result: 130; km/h
